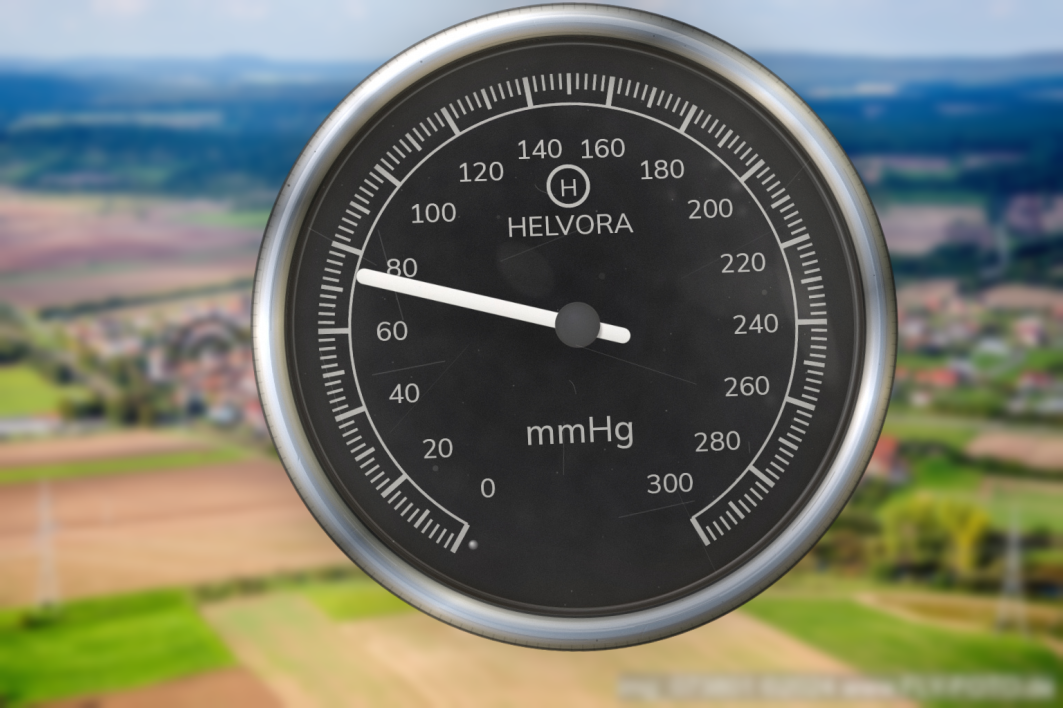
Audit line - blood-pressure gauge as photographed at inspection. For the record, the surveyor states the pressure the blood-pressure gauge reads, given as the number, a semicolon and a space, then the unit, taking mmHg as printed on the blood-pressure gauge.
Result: 74; mmHg
